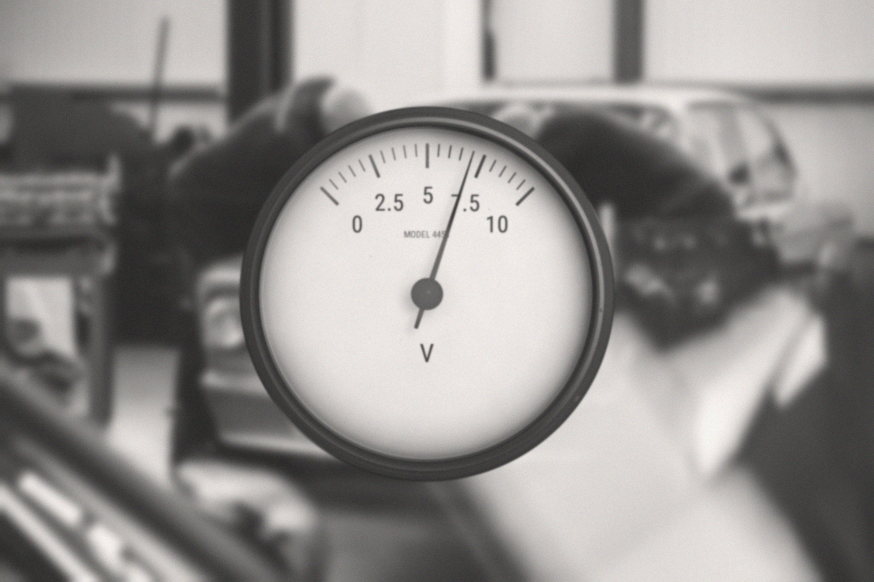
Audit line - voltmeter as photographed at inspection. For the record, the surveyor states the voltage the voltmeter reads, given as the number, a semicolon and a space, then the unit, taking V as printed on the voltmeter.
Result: 7; V
